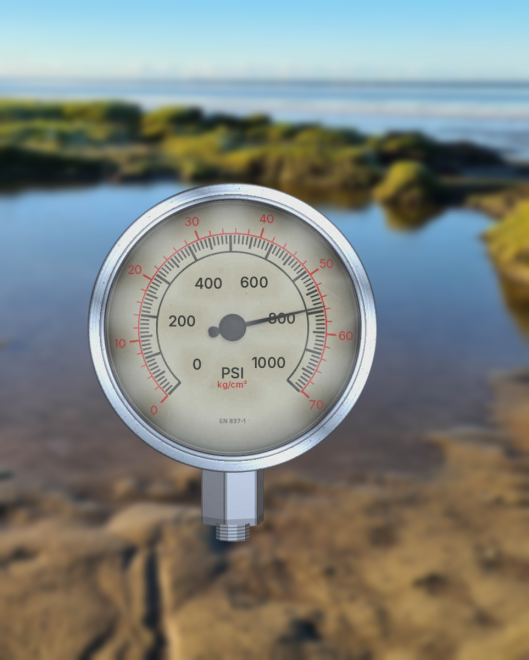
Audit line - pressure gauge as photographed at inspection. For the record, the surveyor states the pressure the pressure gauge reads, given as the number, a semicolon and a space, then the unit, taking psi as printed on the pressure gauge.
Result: 790; psi
